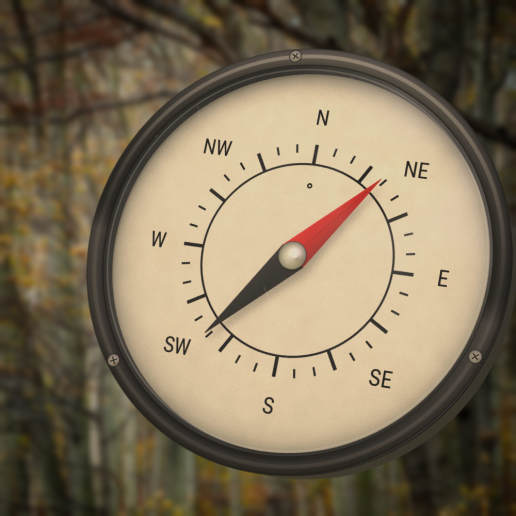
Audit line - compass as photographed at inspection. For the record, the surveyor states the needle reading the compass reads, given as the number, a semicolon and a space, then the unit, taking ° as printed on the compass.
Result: 40; °
